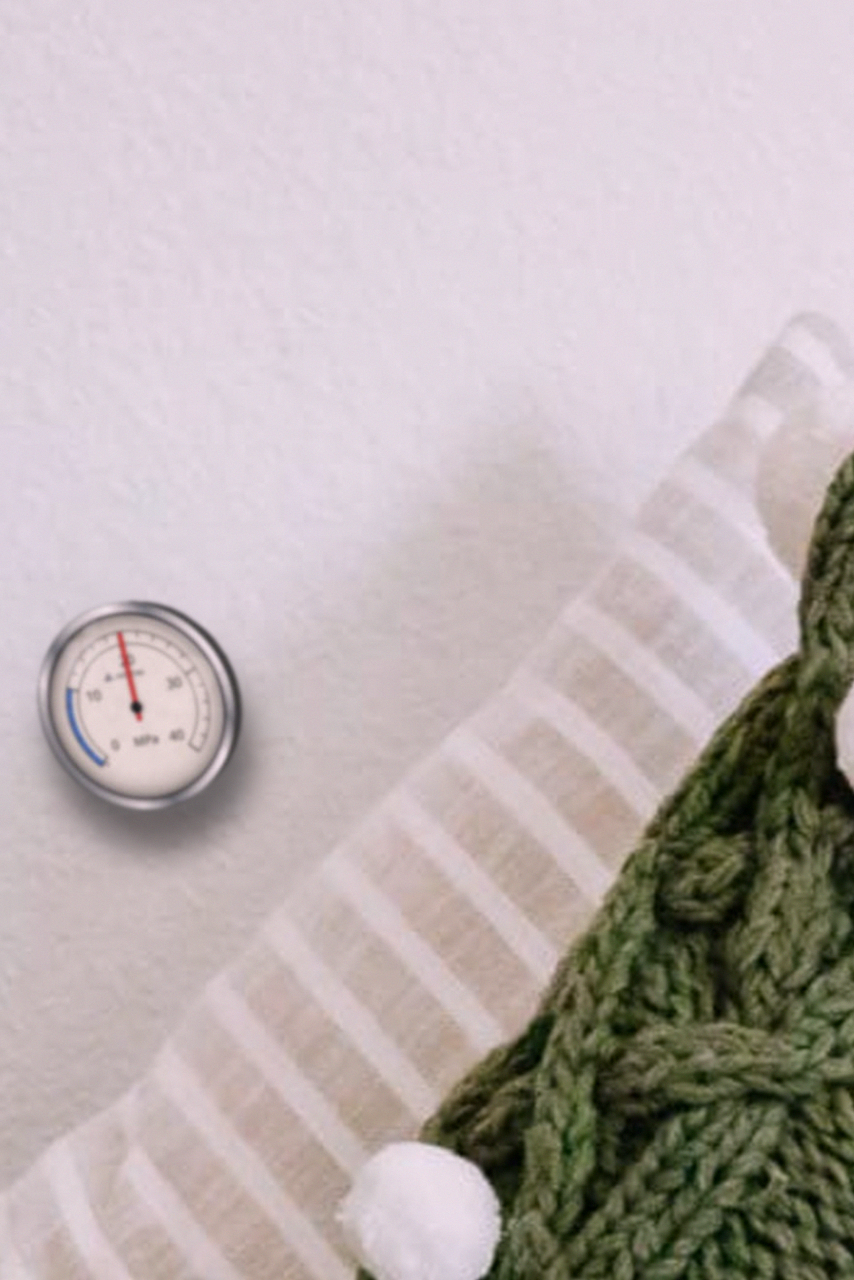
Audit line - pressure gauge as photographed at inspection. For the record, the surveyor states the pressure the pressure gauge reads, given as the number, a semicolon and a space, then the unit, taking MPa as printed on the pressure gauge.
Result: 20; MPa
